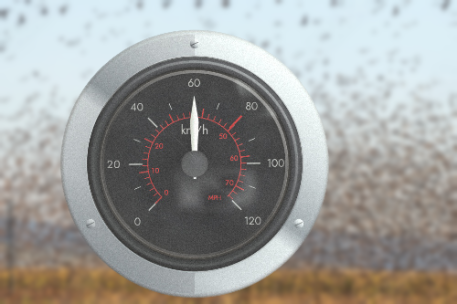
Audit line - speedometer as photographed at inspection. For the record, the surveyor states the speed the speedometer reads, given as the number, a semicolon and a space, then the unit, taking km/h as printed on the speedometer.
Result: 60; km/h
